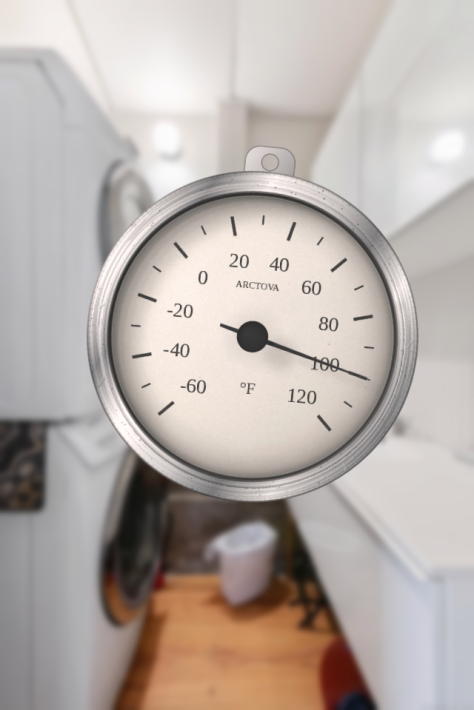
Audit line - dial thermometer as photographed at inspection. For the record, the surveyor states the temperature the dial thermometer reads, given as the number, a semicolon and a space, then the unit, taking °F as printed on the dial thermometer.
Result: 100; °F
